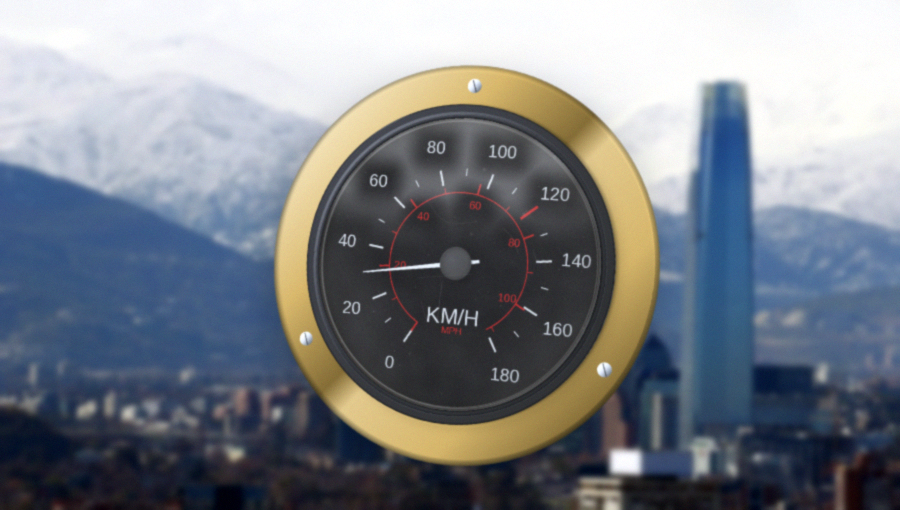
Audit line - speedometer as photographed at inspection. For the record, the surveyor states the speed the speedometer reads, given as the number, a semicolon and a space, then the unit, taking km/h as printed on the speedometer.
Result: 30; km/h
